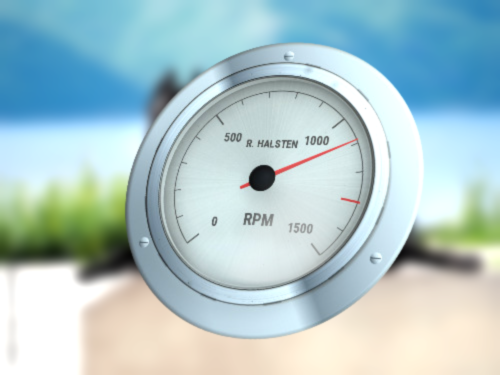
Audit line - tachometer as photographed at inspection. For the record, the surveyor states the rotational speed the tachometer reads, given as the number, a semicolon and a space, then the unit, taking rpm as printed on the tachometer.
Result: 1100; rpm
